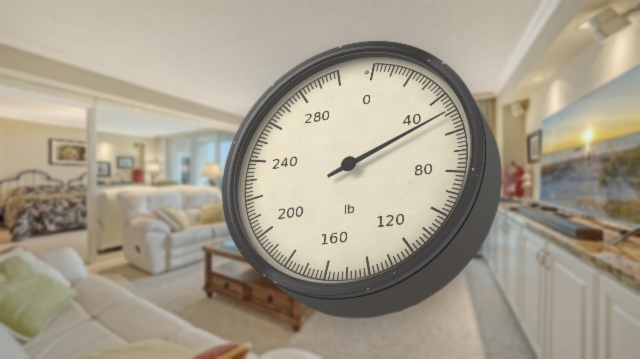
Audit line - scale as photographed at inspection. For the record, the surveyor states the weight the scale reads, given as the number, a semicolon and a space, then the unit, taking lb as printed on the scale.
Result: 50; lb
